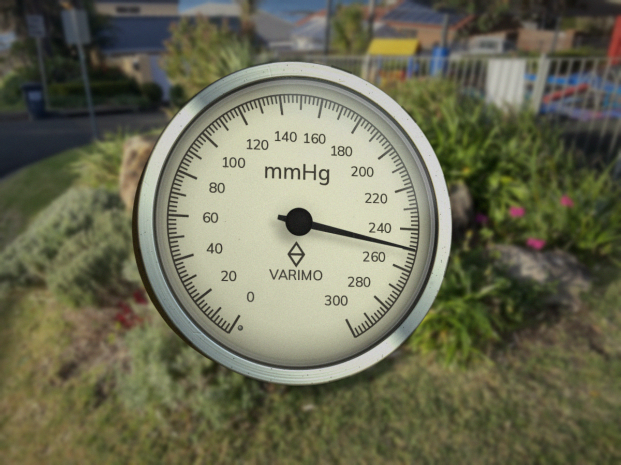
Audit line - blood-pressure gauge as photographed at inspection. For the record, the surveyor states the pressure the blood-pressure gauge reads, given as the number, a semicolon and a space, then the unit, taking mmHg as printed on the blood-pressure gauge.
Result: 250; mmHg
